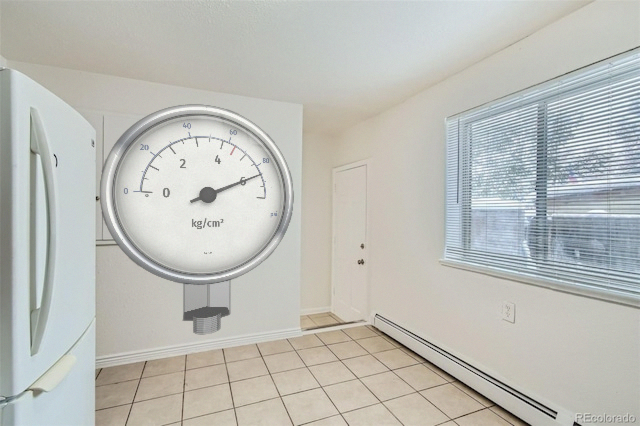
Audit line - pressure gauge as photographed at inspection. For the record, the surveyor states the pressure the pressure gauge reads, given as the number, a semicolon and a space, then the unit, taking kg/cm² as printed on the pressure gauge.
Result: 6; kg/cm²
